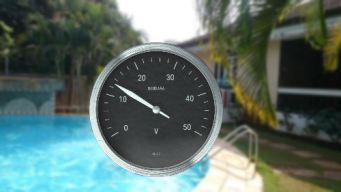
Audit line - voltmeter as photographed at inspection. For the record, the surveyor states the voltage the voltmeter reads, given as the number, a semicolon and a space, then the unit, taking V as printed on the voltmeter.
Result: 13; V
